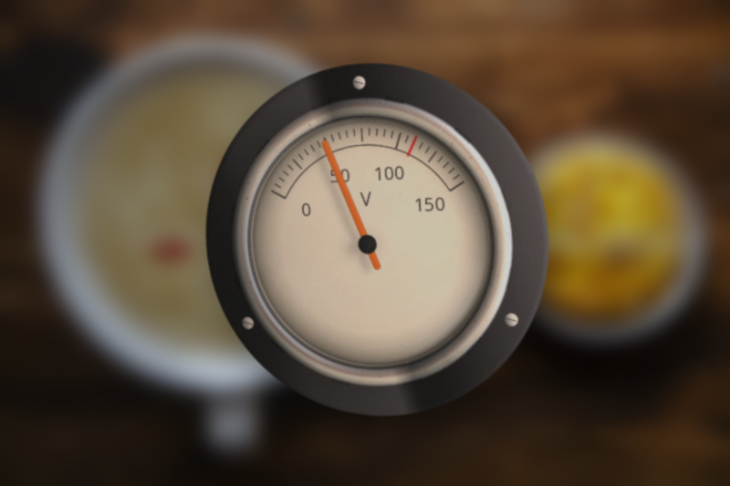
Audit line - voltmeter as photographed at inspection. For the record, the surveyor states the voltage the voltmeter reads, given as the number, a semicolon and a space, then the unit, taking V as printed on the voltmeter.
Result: 50; V
